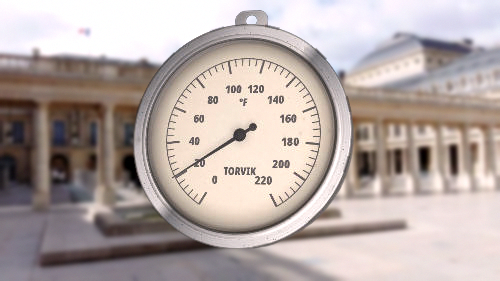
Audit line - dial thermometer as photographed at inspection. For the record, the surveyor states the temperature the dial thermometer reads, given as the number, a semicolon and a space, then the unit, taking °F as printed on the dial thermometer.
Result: 20; °F
